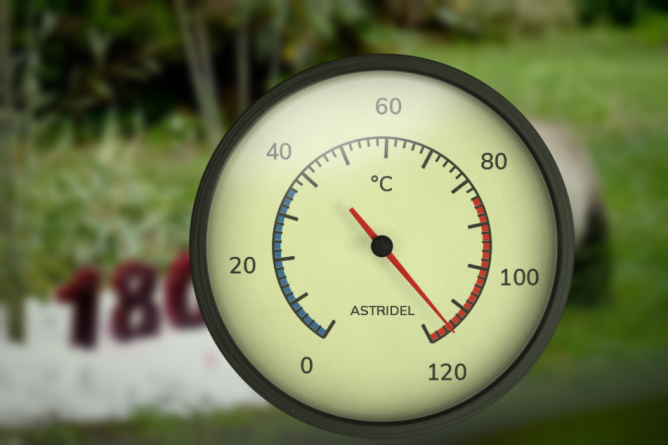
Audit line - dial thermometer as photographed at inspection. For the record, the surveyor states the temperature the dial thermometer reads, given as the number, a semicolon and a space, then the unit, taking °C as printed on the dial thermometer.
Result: 115; °C
